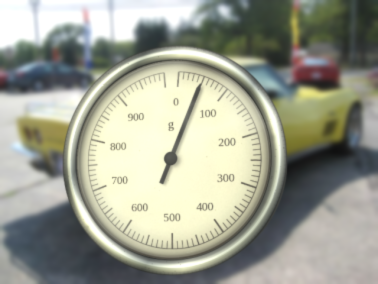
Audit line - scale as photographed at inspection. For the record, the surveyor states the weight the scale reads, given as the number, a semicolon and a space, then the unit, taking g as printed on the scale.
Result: 50; g
